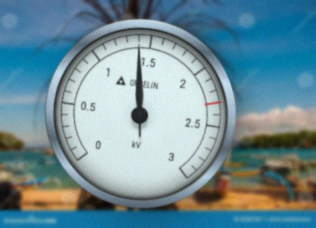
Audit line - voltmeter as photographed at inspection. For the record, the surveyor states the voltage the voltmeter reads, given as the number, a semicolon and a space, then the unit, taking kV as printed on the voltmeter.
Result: 1.4; kV
